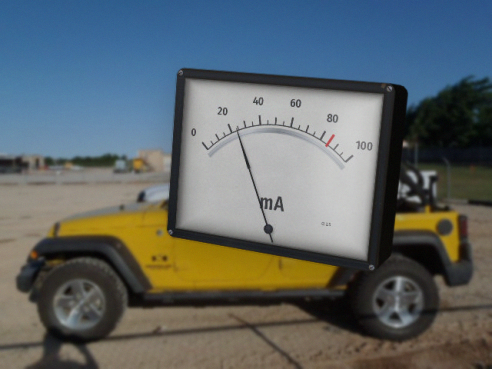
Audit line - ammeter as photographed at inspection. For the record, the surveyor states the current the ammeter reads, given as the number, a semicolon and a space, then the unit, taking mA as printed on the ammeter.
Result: 25; mA
